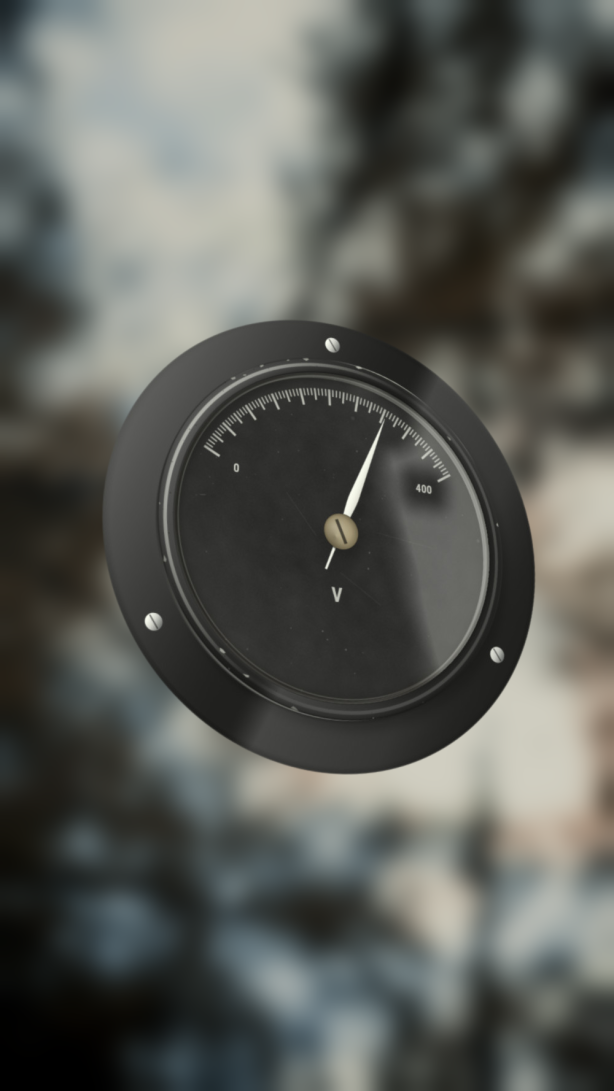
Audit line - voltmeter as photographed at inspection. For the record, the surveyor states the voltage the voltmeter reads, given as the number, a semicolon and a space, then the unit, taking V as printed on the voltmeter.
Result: 280; V
